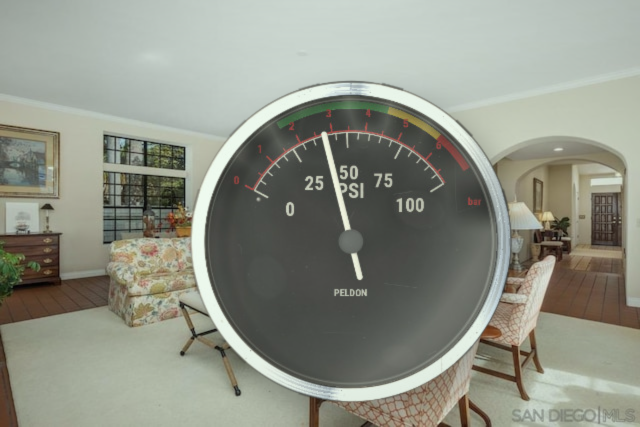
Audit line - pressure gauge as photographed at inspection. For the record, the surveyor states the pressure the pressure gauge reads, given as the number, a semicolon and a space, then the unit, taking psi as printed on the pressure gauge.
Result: 40; psi
